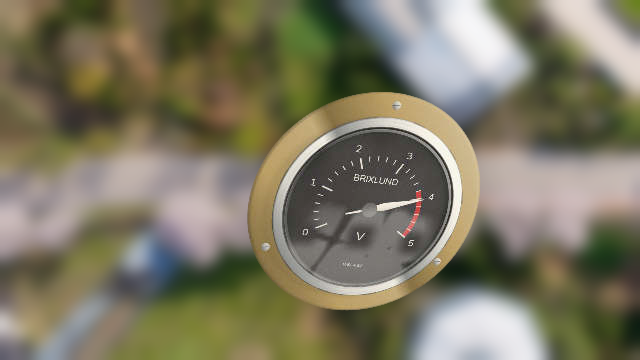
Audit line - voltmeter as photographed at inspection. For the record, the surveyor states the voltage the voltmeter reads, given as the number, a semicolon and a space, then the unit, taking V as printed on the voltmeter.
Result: 4; V
